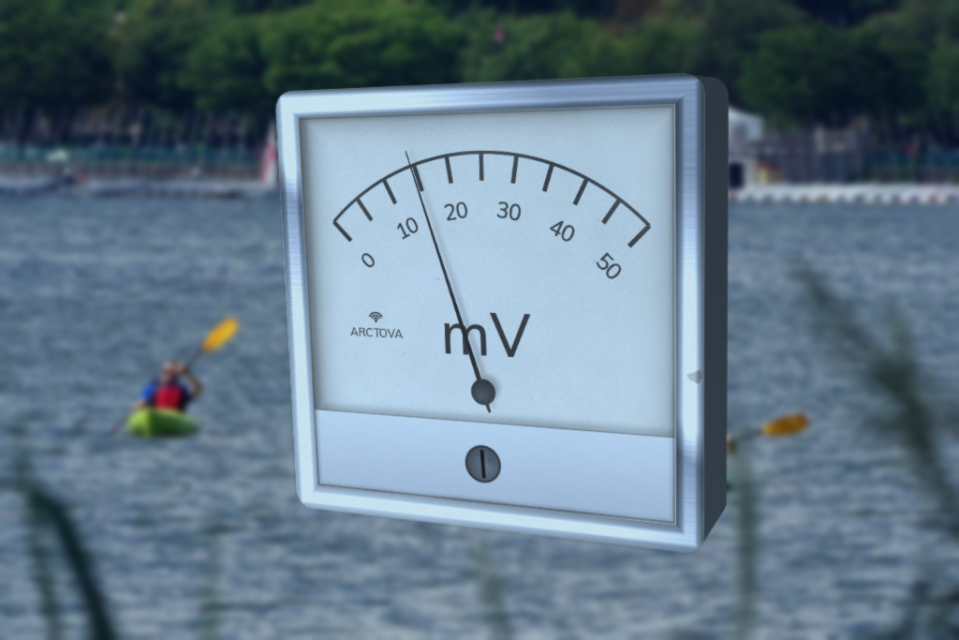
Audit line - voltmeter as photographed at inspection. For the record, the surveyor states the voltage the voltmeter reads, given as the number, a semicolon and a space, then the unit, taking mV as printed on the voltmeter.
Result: 15; mV
